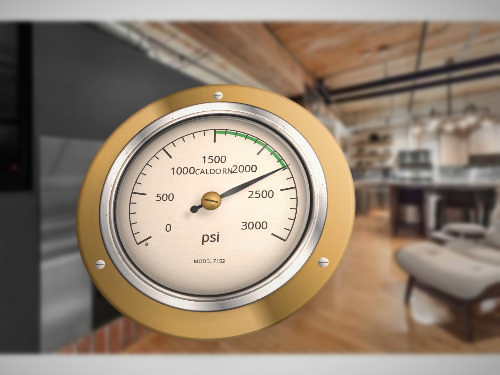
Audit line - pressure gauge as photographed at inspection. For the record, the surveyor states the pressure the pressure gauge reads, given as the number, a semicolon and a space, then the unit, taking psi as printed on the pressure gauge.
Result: 2300; psi
